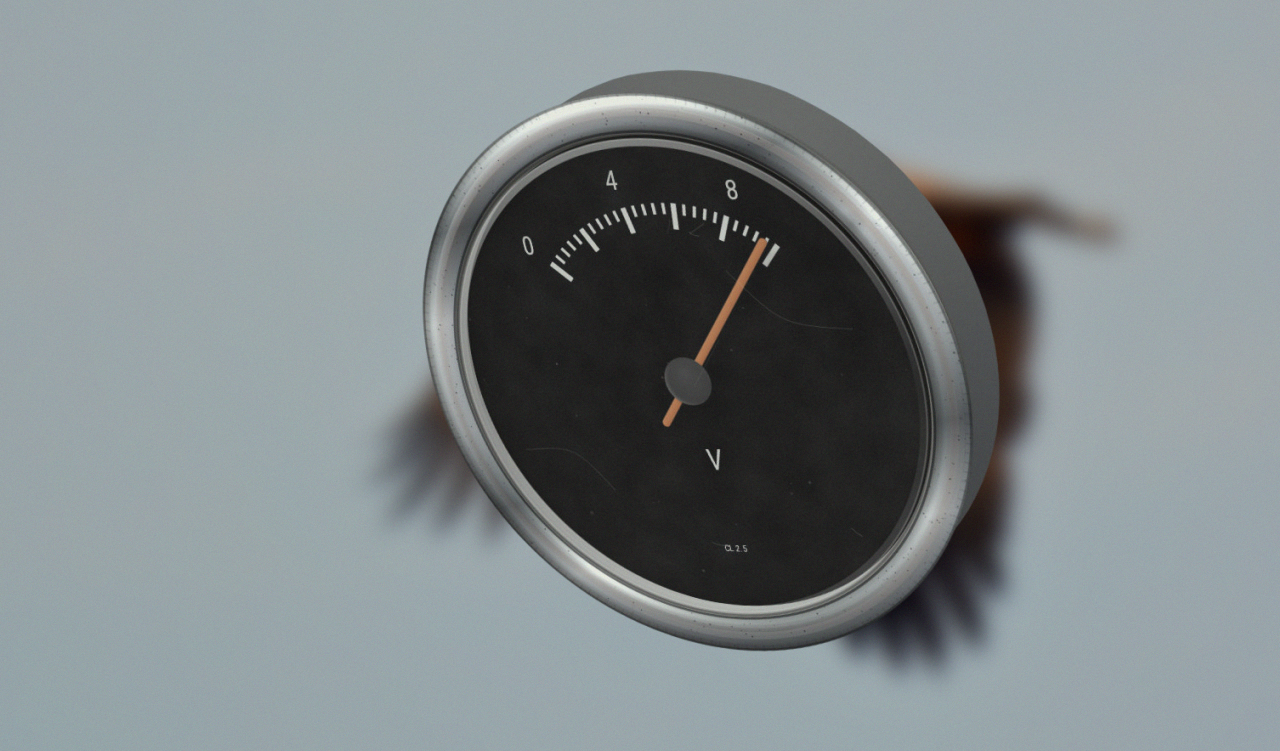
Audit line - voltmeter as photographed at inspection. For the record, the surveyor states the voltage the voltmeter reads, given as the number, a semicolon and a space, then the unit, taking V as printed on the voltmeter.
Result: 9.6; V
